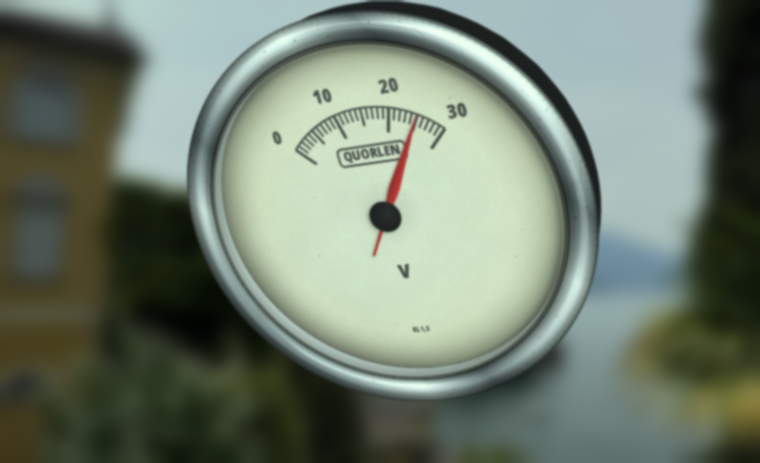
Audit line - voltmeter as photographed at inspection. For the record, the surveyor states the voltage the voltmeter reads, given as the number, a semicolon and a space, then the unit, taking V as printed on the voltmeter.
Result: 25; V
